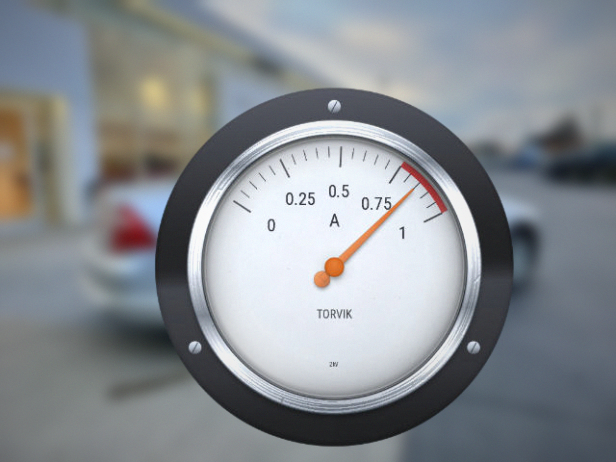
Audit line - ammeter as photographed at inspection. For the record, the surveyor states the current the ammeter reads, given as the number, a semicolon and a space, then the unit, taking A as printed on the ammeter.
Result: 0.85; A
